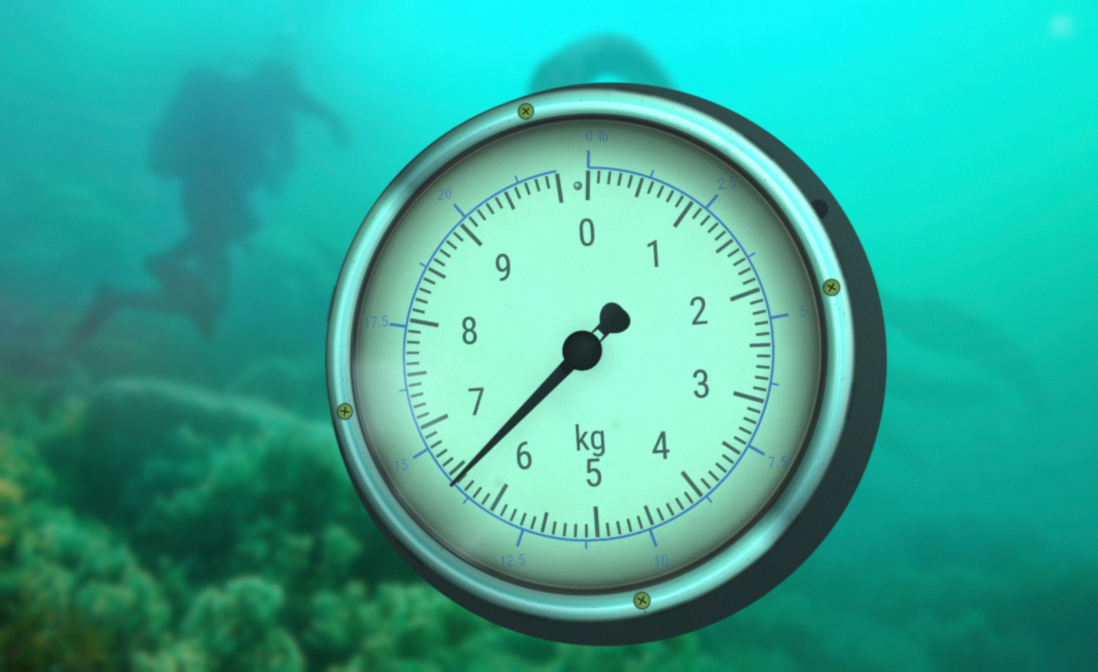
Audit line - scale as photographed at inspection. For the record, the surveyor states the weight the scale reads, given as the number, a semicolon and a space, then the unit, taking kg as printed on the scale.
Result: 6.4; kg
